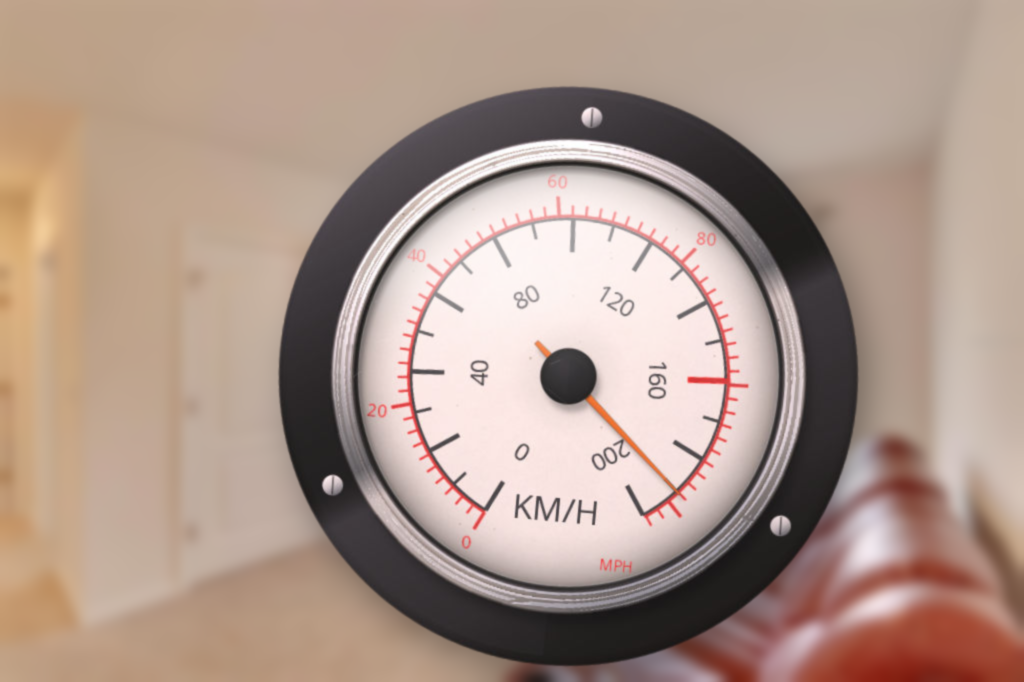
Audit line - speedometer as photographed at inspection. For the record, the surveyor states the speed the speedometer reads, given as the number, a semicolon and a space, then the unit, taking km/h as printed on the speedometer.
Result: 190; km/h
